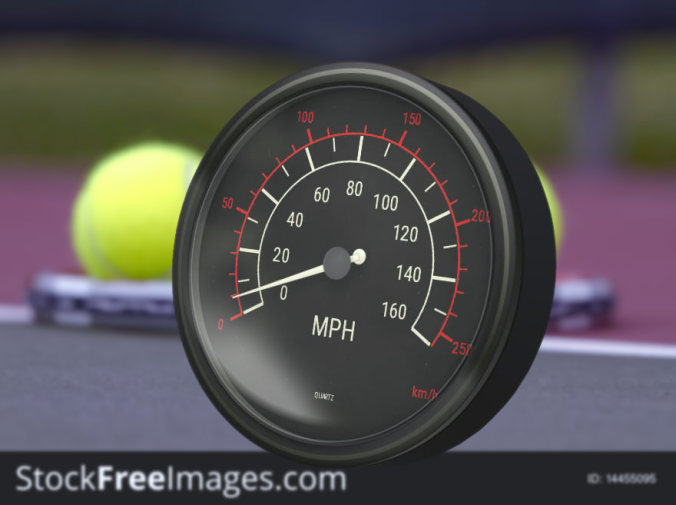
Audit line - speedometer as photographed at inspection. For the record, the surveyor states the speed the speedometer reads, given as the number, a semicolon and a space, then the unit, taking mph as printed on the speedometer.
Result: 5; mph
